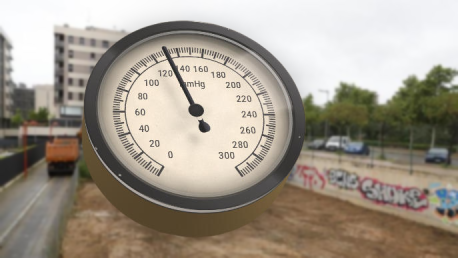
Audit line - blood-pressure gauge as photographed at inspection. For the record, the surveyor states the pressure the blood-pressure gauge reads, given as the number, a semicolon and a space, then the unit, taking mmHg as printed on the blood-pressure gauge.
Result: 130; mmHg
